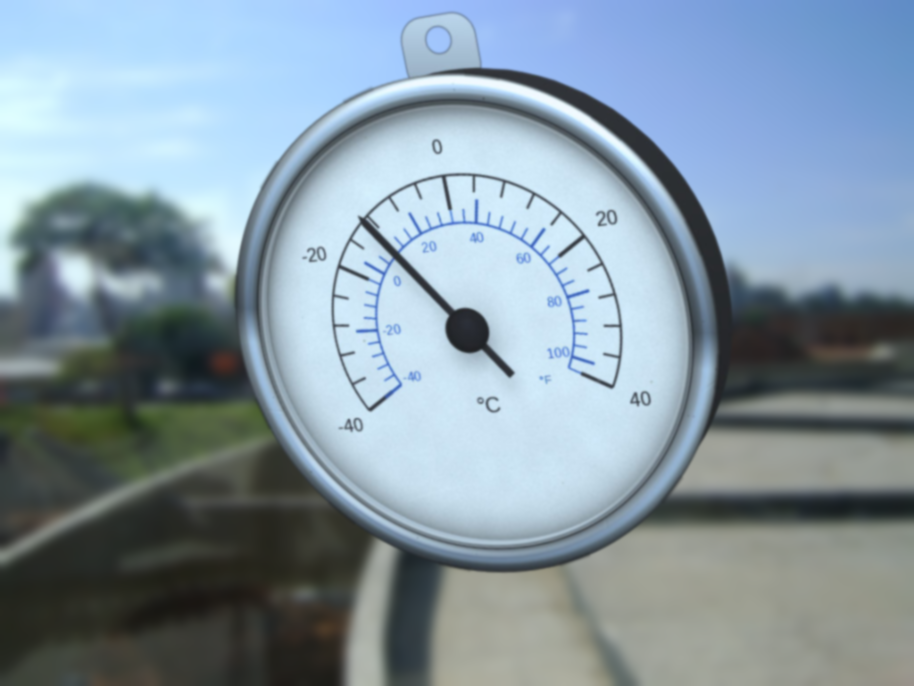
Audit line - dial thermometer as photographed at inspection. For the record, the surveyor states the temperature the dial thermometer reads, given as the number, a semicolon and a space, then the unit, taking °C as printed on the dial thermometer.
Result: -12; °C
